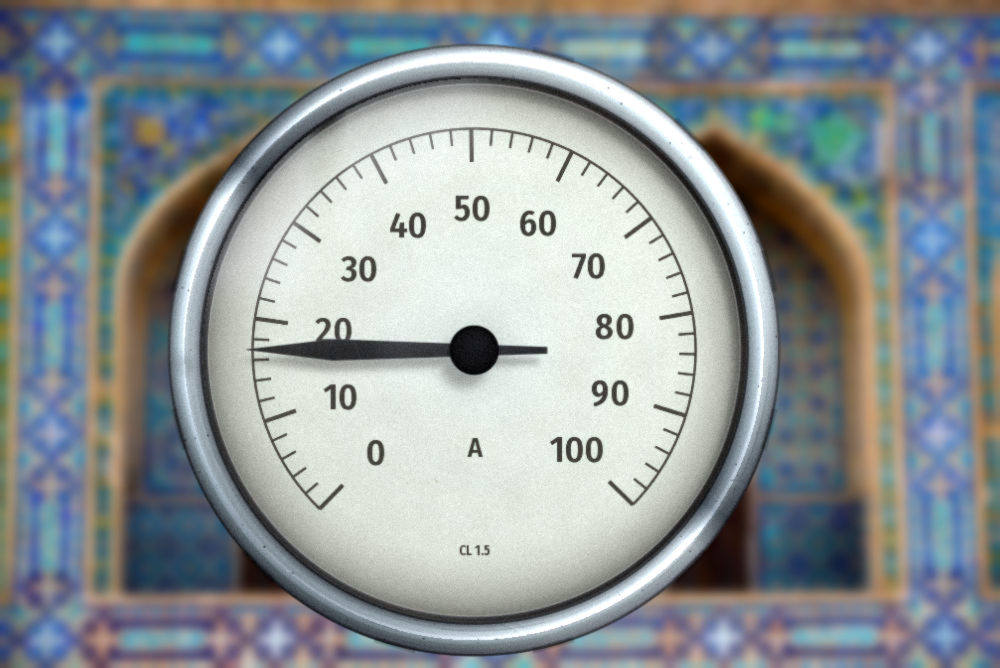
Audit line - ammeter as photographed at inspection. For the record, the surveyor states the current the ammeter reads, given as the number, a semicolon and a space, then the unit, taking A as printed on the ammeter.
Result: 17; A
